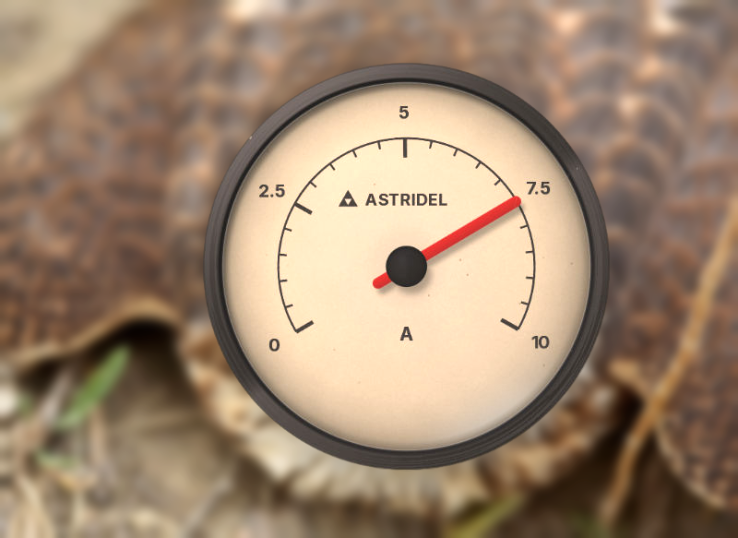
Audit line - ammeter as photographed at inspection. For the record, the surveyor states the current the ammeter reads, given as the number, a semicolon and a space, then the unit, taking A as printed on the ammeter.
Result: 7.5; A
